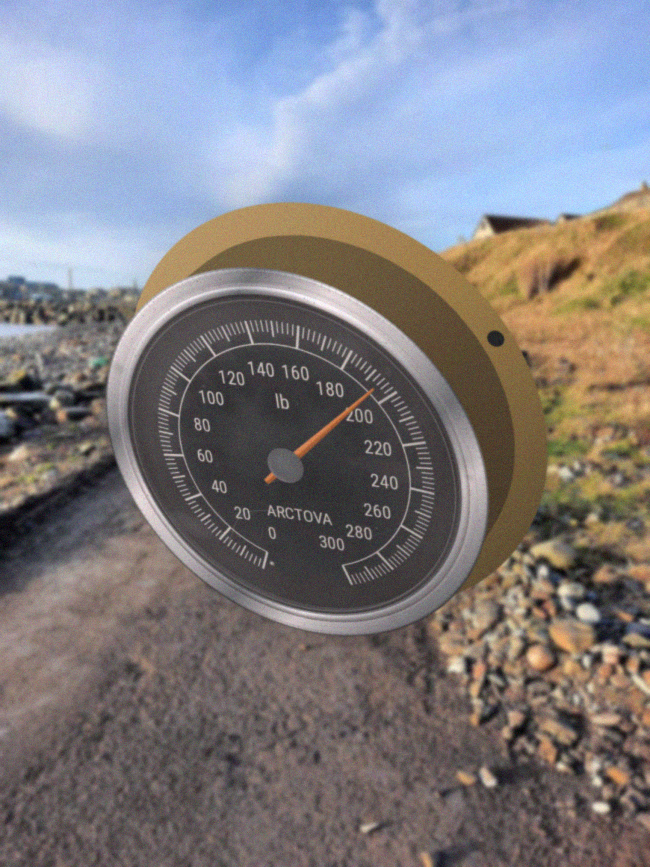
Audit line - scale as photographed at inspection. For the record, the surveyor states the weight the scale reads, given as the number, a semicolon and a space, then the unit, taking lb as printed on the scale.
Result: 194; lb
